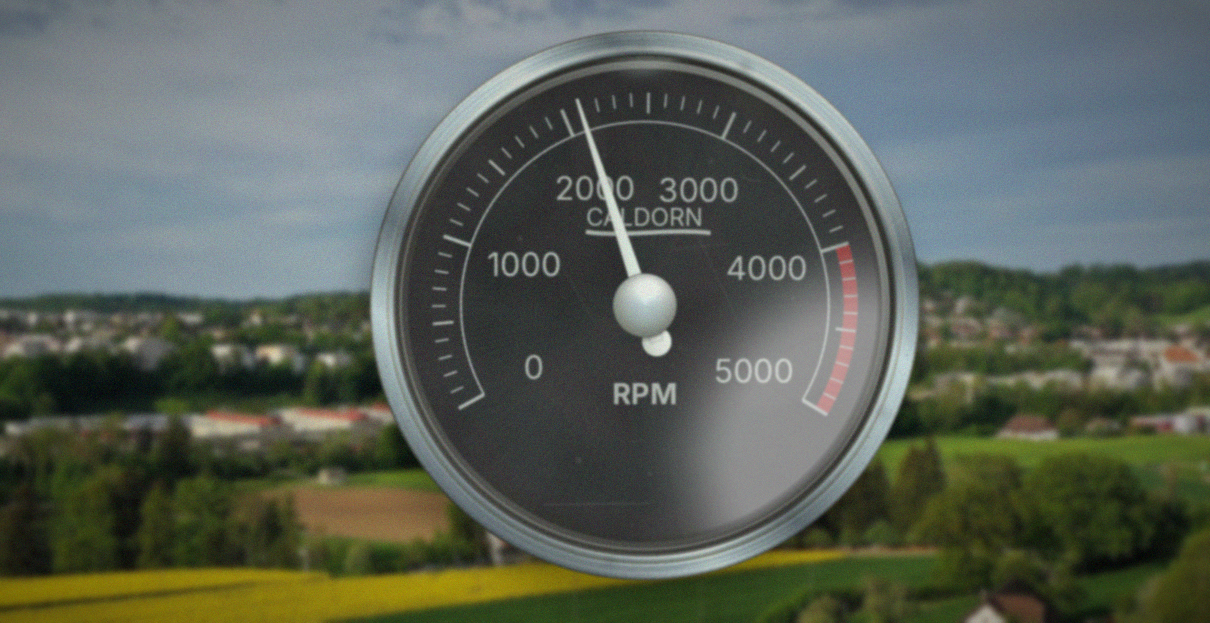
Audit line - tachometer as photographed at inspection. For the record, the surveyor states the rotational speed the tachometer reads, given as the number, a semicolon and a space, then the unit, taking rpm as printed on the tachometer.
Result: 2100; rpm
